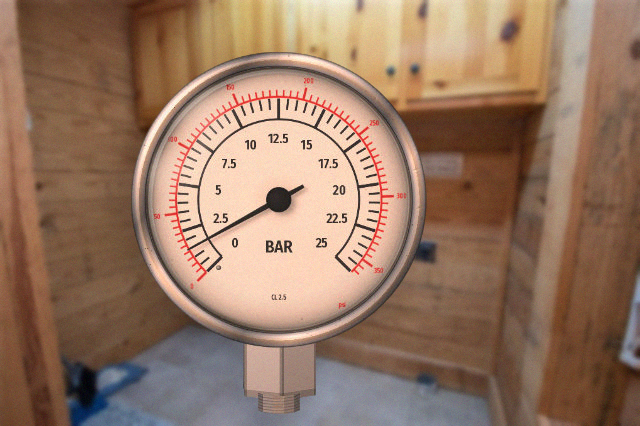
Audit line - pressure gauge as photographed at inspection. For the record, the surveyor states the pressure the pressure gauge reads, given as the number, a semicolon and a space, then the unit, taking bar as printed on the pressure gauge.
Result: 1.5; bar
